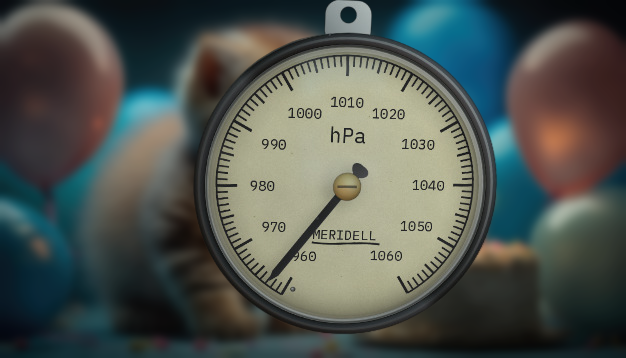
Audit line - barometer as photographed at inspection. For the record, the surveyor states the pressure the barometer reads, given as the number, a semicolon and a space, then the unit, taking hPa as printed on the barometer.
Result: 963; hPa
